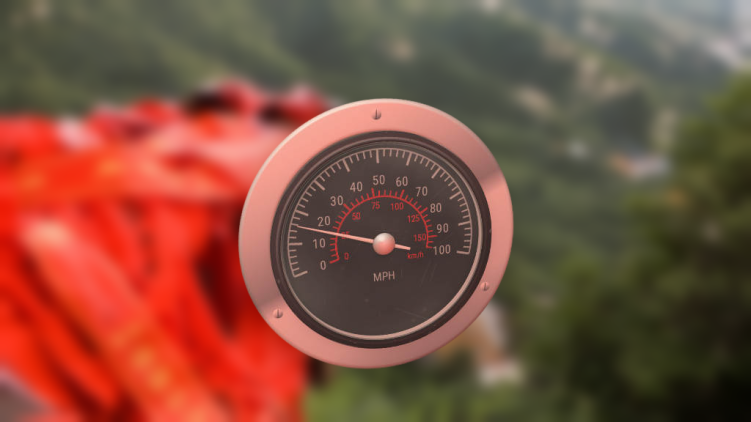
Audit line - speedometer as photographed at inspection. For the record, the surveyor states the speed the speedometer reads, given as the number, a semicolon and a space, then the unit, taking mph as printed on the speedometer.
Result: 16; mph
